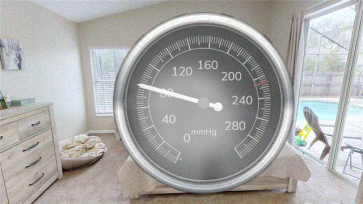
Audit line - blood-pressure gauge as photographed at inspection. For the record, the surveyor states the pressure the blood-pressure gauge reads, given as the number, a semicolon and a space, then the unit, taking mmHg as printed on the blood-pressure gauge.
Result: 80; mmHg
